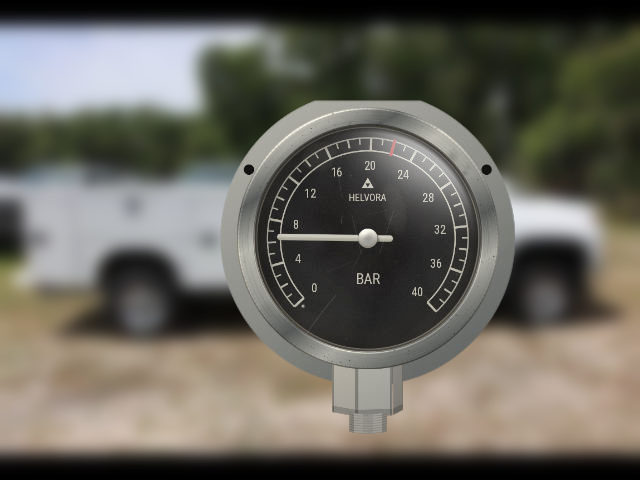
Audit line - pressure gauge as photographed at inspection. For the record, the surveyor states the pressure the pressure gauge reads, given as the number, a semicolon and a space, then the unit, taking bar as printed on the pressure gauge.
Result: 6.5; bar
